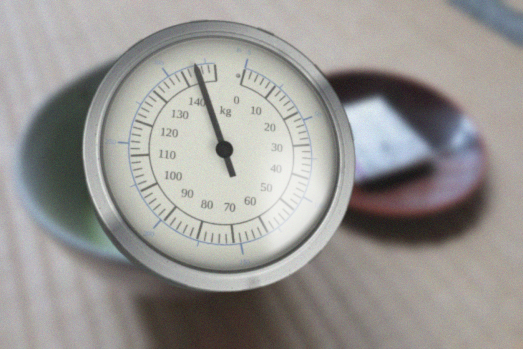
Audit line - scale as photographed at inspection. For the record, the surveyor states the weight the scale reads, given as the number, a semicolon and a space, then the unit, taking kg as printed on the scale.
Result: 144; kg
